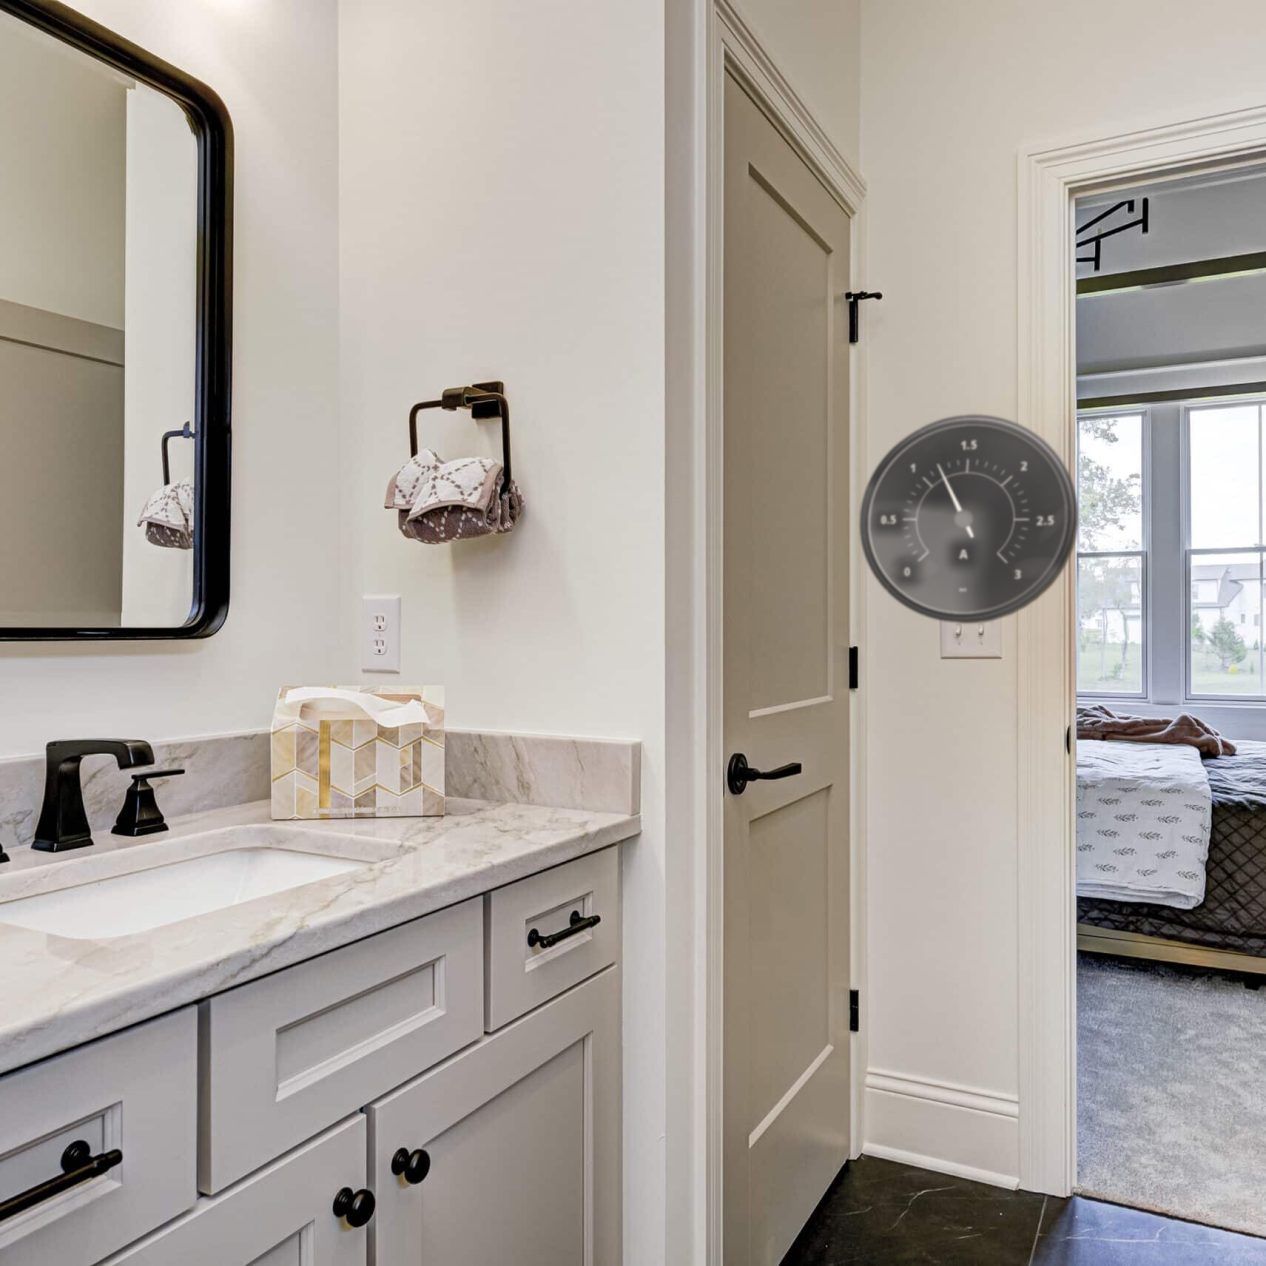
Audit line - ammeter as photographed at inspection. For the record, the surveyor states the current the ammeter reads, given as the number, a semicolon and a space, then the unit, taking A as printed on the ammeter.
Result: 1.2; A
